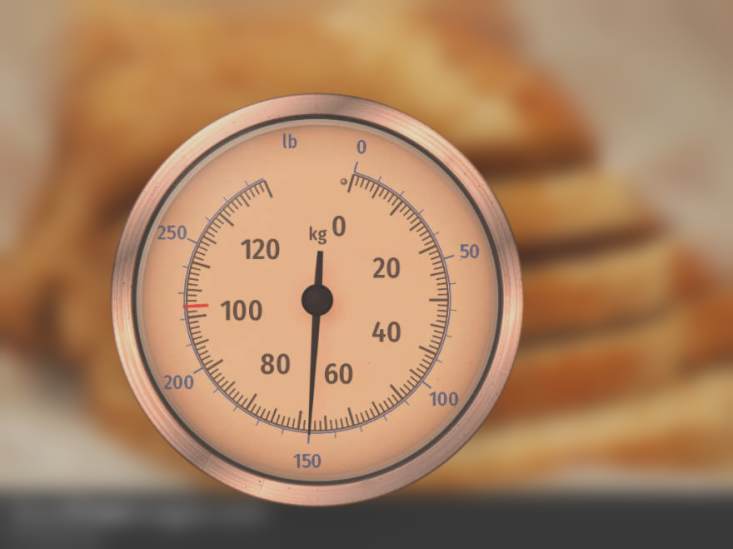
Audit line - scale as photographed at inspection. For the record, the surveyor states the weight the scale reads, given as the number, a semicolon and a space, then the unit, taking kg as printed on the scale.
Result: 68; kg
